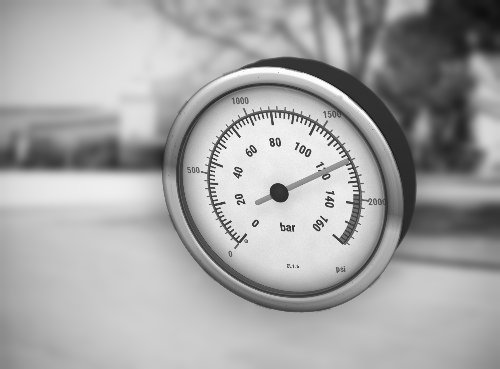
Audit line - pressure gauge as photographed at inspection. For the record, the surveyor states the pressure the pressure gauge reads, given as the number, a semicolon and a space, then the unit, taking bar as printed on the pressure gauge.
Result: 120; bar
